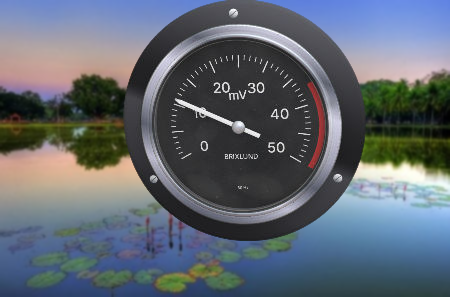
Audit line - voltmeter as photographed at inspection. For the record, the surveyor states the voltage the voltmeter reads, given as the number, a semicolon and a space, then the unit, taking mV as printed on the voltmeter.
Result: 11; mV
